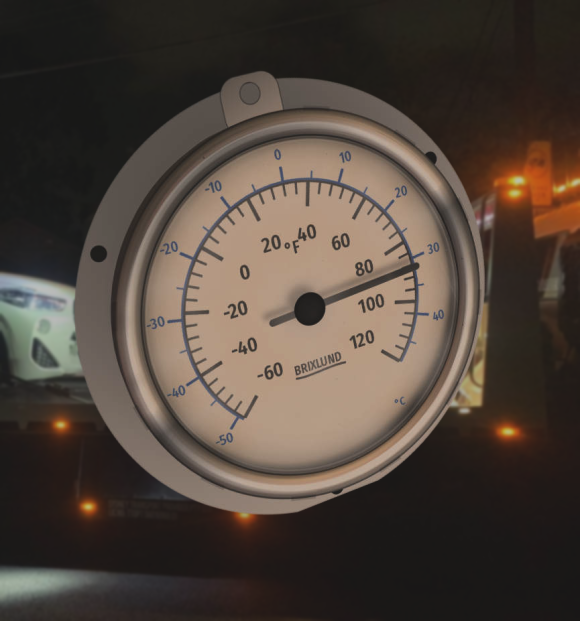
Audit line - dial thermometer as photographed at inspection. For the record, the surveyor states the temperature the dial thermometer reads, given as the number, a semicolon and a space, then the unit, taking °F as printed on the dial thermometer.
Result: 88; °F
